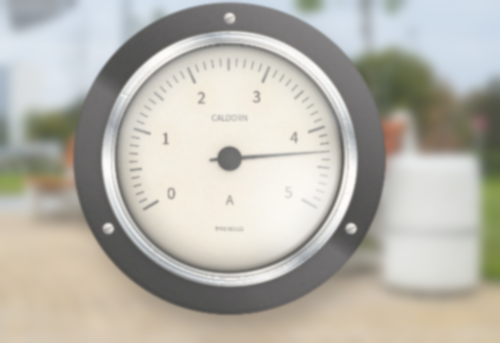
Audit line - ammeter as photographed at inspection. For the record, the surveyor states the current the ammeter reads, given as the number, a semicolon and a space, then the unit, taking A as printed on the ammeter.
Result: 4.3; A
